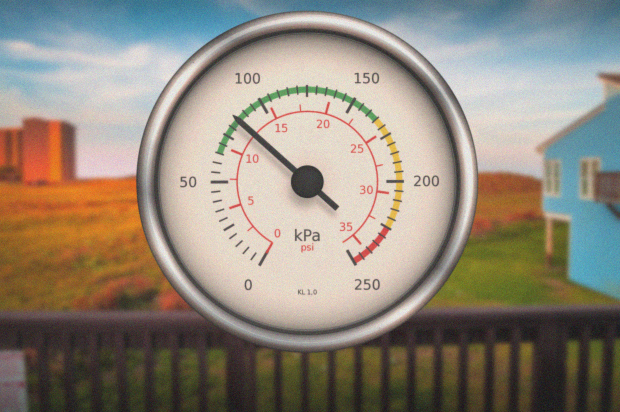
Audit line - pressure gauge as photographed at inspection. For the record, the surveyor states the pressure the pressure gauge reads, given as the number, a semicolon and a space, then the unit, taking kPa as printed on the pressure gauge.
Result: 85; kPa
